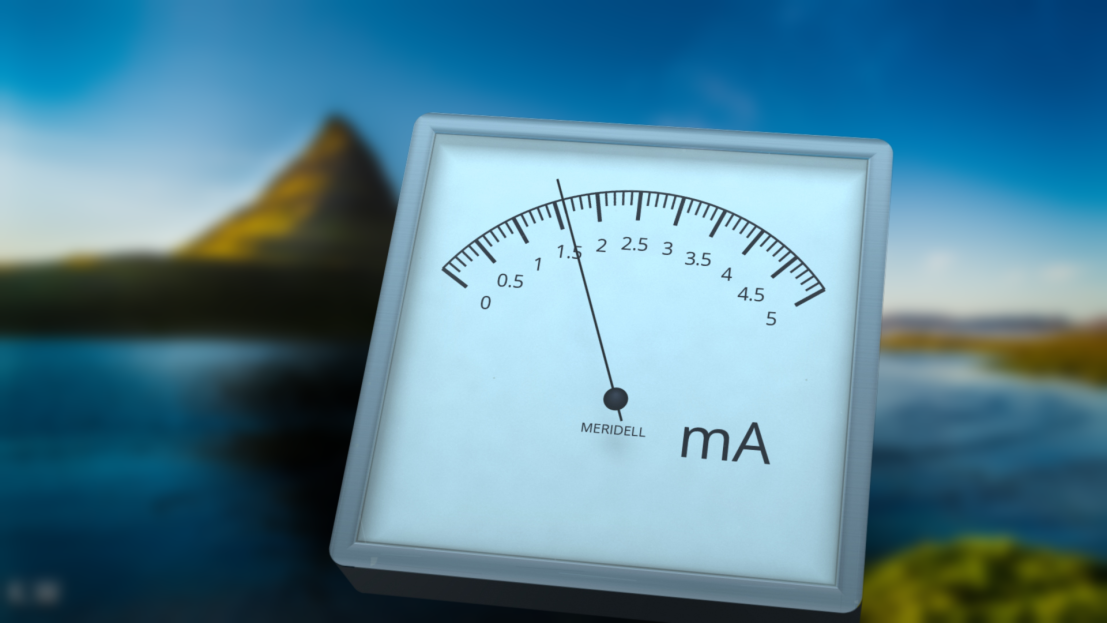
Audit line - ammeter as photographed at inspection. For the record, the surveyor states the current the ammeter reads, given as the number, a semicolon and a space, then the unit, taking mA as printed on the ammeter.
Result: 1.6; mA
